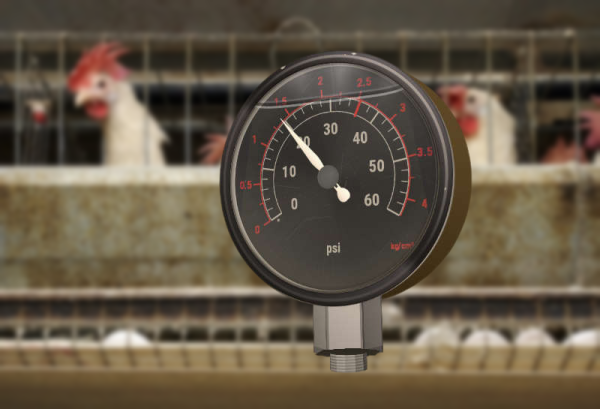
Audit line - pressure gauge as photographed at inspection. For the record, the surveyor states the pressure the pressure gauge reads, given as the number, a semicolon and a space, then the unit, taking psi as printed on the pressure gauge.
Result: 20; psi
